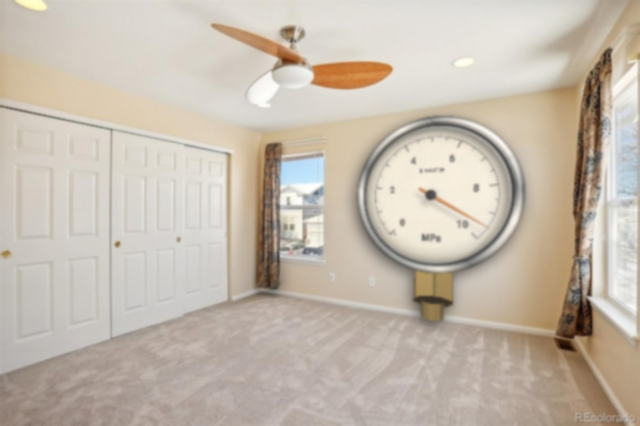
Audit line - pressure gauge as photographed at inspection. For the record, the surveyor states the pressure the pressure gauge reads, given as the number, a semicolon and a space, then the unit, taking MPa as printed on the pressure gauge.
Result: 9.5; MPa
